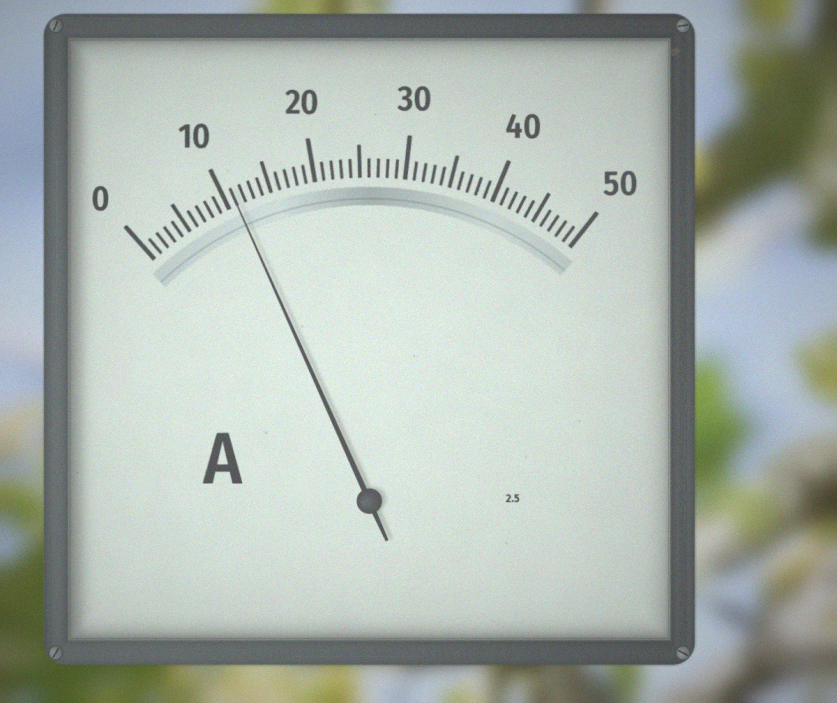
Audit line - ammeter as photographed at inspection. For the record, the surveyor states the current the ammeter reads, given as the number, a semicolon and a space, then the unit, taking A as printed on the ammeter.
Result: 11; A
